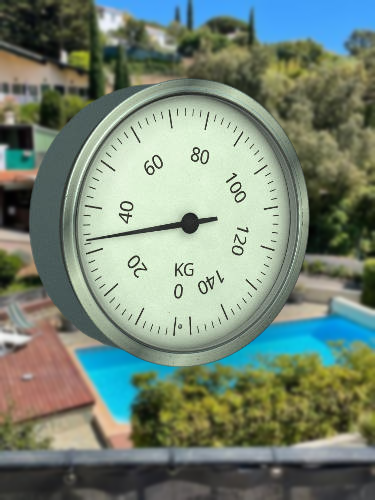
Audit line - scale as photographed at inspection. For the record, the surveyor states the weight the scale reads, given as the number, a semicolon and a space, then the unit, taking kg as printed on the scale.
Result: 33; kg
